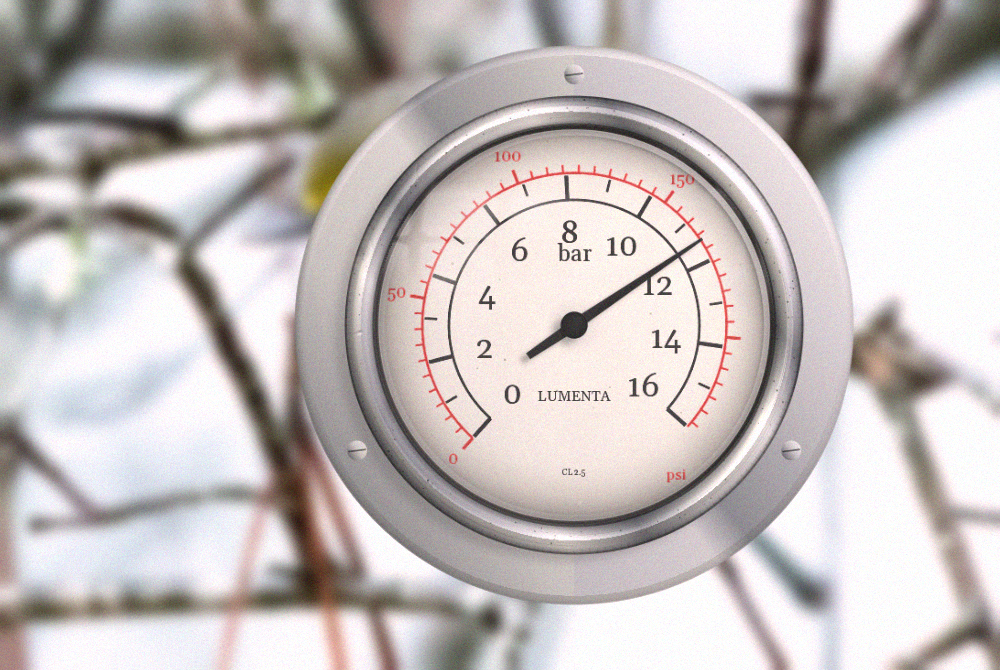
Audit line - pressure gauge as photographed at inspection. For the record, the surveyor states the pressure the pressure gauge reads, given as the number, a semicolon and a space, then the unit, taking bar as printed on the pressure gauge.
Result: 11.5; bar
